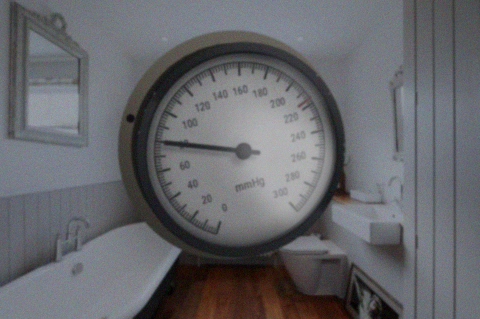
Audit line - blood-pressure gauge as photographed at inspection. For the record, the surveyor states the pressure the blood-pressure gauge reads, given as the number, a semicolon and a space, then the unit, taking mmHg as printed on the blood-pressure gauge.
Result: 80; mmHg
